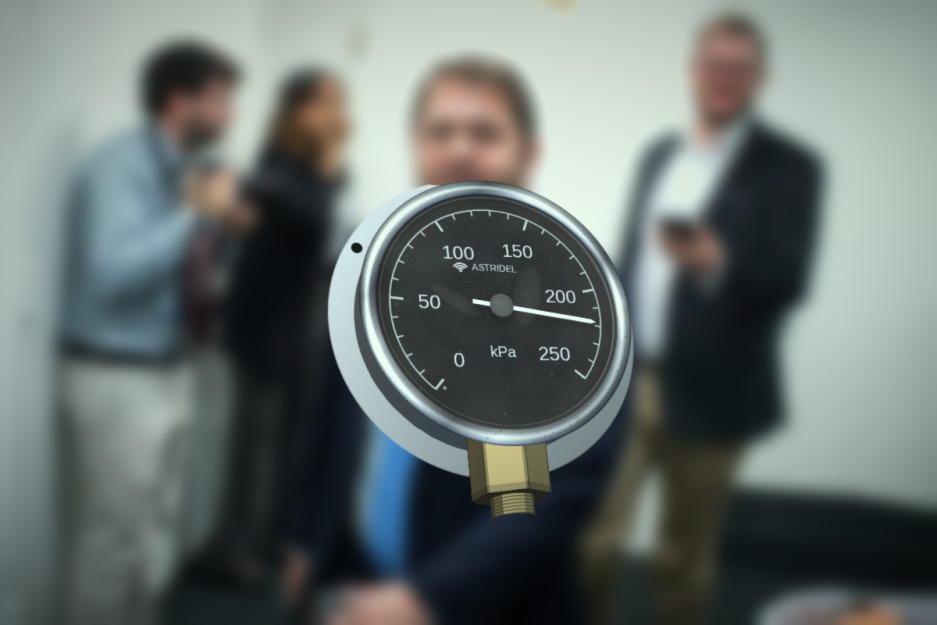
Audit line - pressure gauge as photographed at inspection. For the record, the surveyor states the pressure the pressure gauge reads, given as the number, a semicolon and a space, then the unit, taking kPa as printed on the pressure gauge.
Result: 220; kPa
